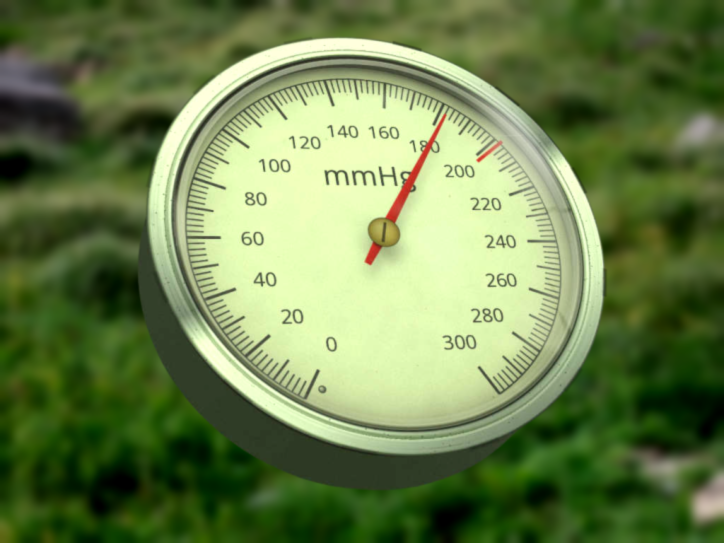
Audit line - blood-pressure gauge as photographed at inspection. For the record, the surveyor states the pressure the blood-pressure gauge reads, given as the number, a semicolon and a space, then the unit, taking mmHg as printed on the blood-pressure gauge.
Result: 182; mmHg
